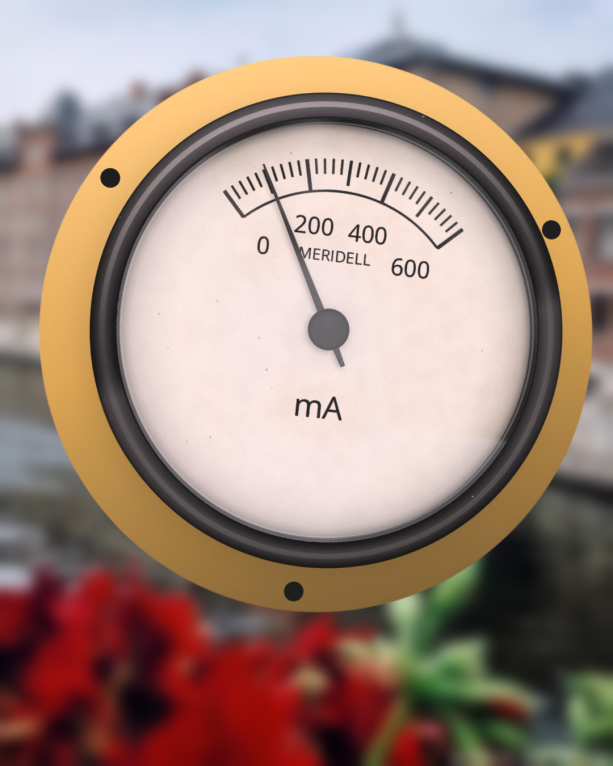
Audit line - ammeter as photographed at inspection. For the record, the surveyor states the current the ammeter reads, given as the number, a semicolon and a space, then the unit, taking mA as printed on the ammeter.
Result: 100; mA
